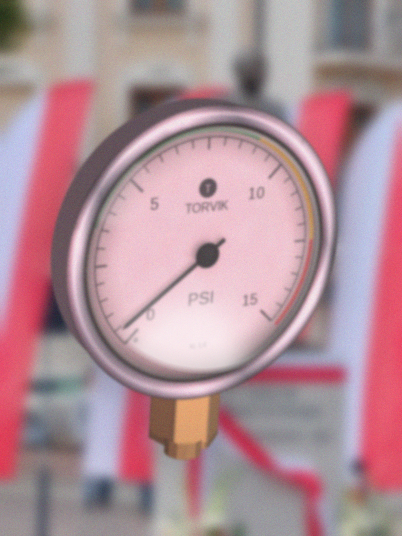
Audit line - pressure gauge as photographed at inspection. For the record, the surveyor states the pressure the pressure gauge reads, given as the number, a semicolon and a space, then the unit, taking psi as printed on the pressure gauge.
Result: 0.5; psi
